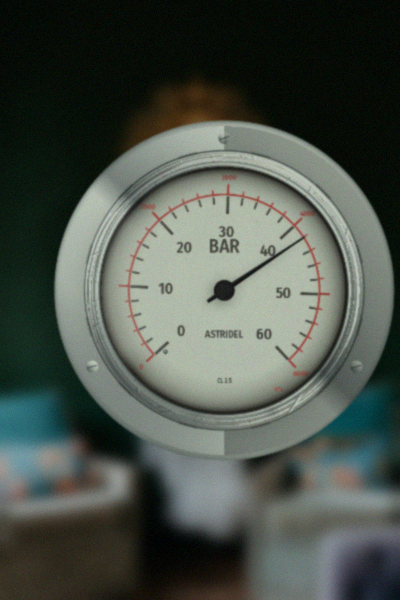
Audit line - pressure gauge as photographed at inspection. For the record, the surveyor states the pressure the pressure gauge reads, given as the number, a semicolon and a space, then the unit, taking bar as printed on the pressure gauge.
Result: 42; bar
